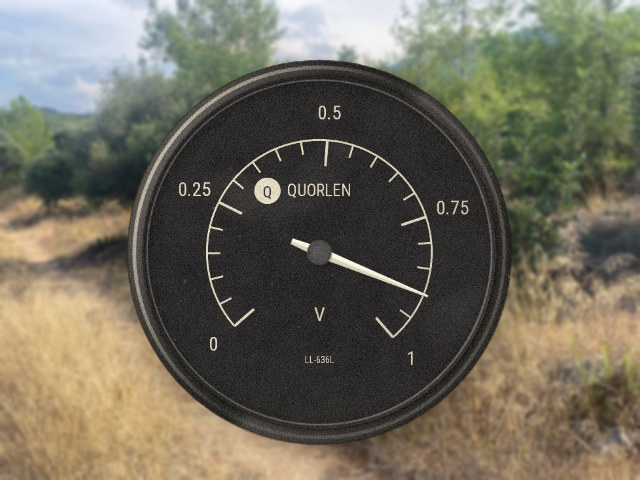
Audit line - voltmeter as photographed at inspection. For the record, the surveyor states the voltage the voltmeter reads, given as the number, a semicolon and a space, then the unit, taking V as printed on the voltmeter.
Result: 0.9; V
